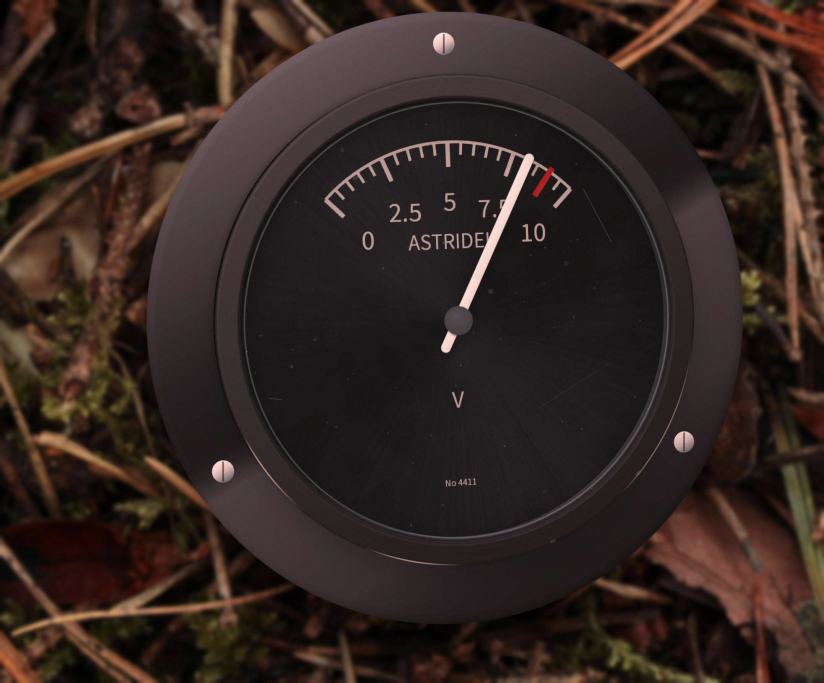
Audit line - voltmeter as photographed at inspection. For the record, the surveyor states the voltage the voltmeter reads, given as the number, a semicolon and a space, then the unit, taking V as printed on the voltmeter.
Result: 8; V
